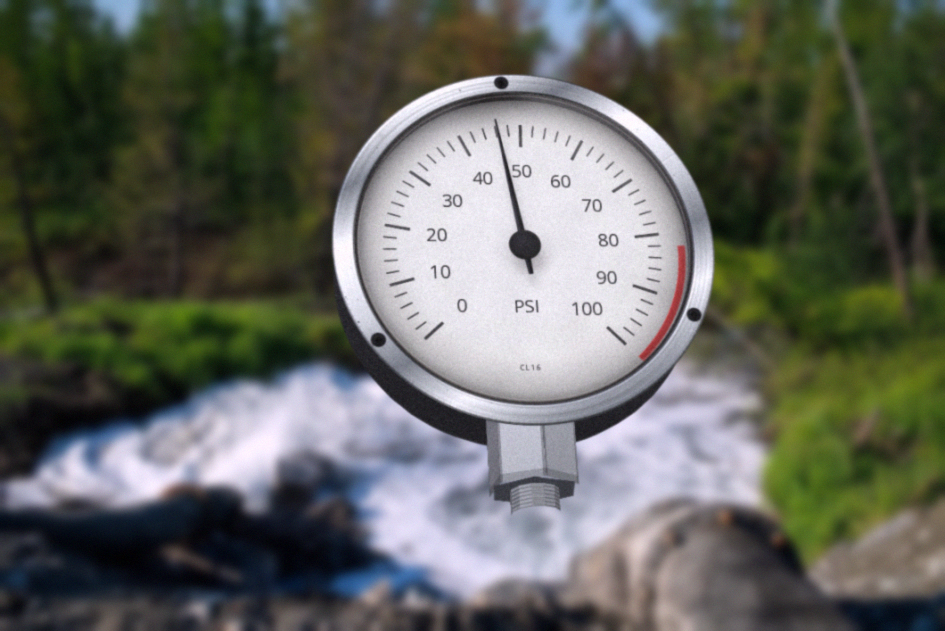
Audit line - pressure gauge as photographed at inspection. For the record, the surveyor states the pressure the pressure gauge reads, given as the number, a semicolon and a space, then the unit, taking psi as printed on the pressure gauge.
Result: 46; psi
